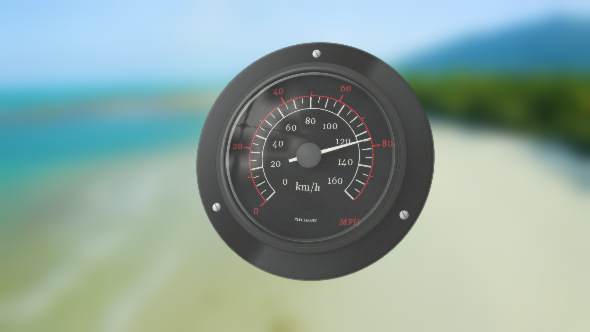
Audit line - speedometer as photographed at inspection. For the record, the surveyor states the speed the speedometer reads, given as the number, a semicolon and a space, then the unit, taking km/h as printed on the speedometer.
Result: 125; km/h
